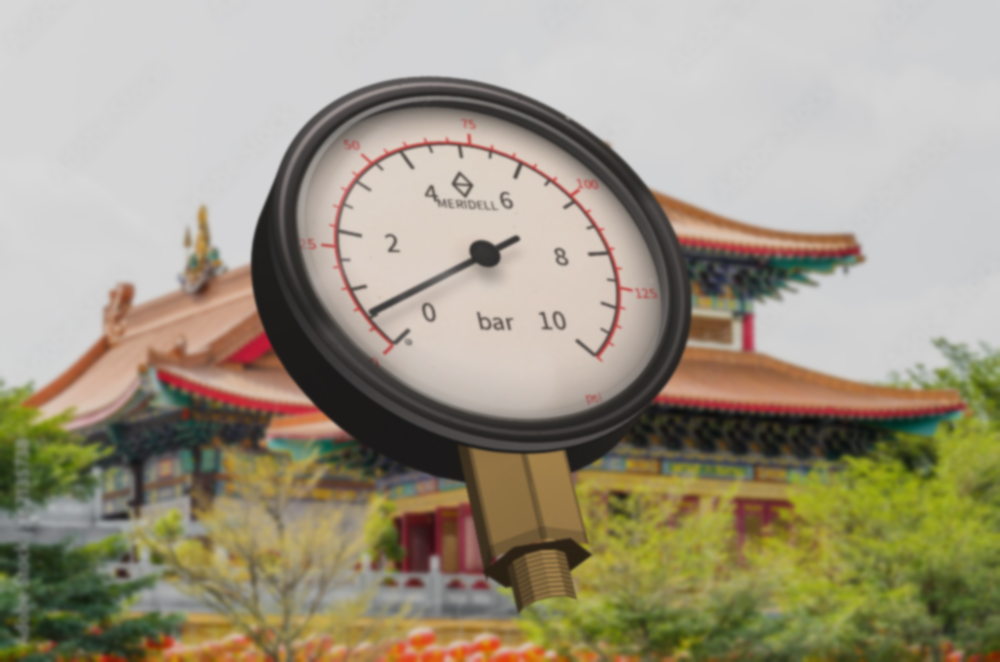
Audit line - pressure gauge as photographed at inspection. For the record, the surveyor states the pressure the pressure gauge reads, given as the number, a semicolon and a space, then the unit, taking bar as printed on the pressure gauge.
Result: 0.5; bar
